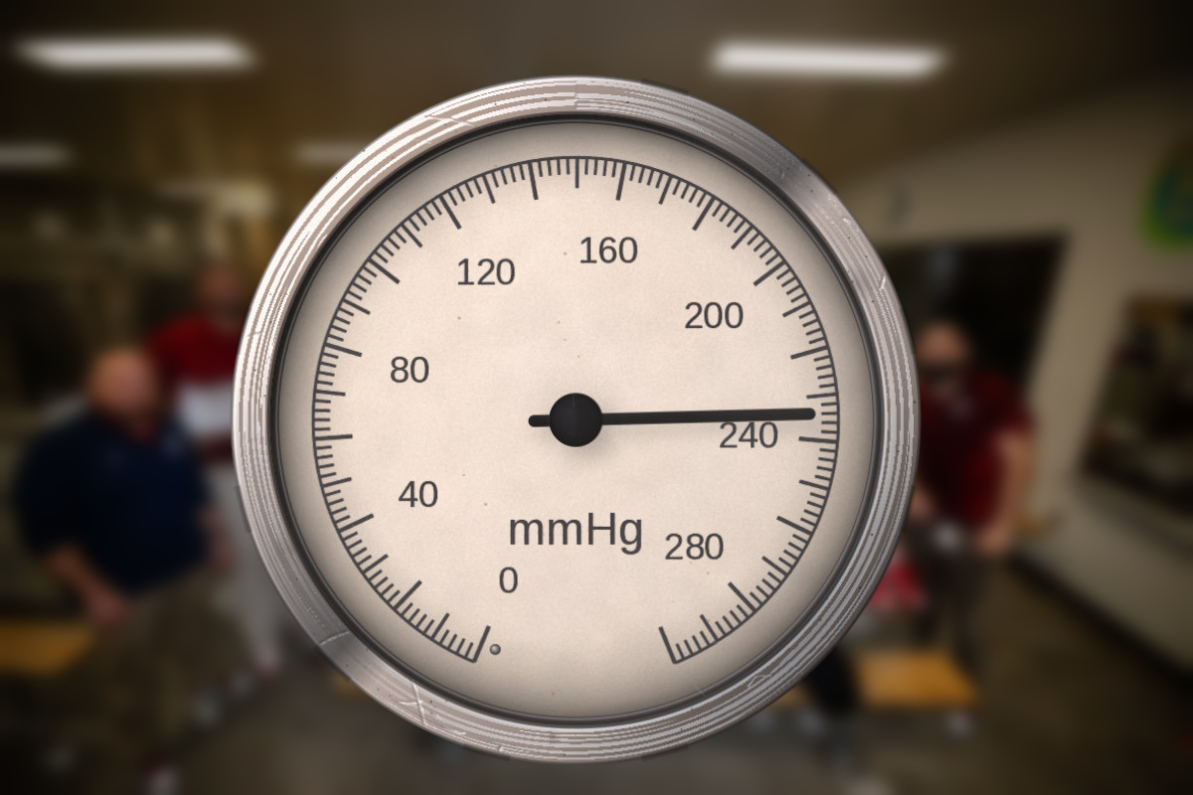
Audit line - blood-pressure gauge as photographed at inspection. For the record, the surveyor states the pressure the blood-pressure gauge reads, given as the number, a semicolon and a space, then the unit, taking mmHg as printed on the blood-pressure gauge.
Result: 234; mmHg
